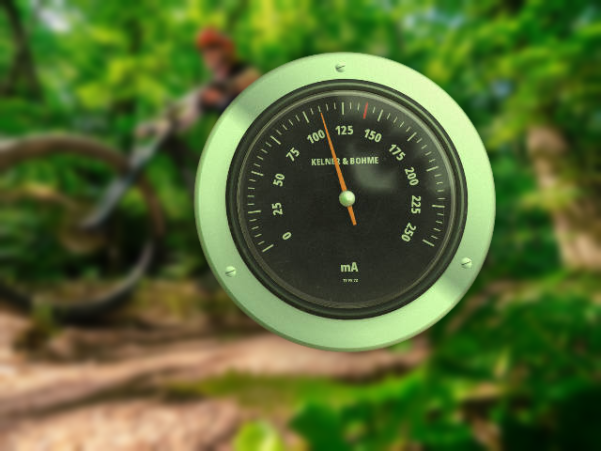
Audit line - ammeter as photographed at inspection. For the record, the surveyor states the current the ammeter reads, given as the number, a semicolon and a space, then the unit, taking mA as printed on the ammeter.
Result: 110; mA
